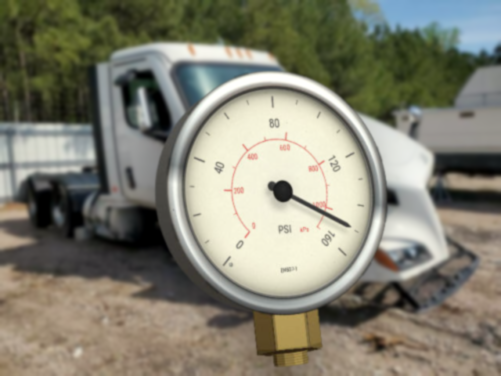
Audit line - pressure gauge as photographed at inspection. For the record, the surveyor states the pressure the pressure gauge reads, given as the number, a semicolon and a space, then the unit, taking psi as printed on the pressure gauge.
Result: 150; psi
